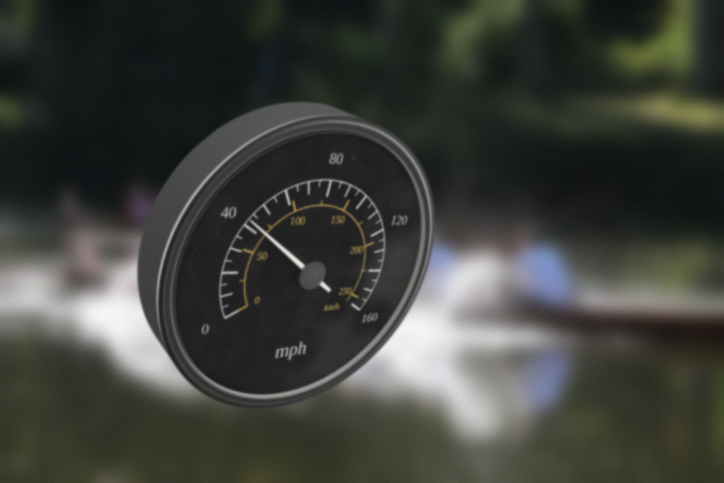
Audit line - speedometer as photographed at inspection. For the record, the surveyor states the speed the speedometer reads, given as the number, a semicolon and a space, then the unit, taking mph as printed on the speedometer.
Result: 42.5; mph
